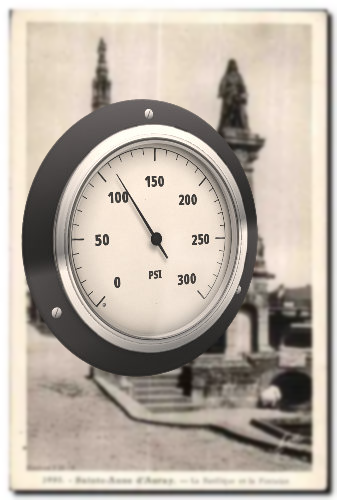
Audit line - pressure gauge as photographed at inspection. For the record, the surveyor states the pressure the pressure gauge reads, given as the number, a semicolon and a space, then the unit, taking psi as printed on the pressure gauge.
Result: 110; psi
